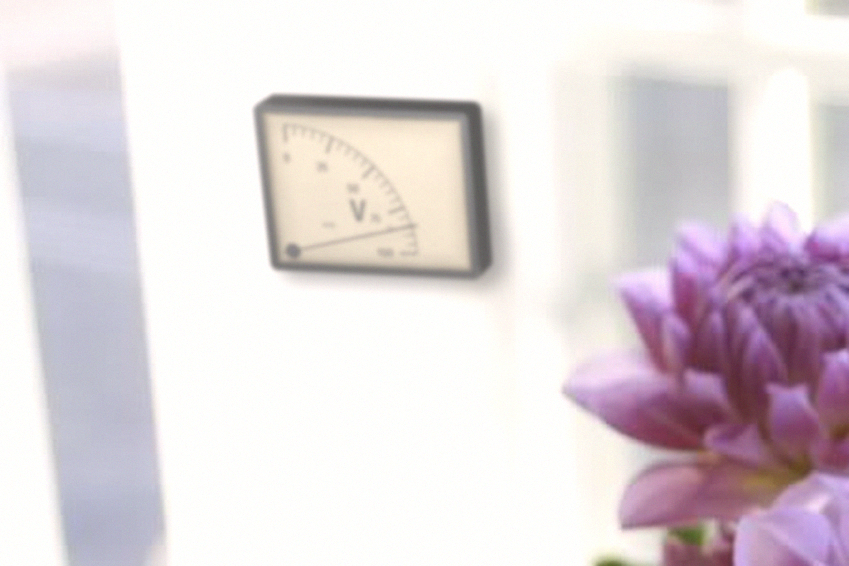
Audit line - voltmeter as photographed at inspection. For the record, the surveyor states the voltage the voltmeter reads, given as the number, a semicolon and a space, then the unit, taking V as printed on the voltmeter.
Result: 85; V
